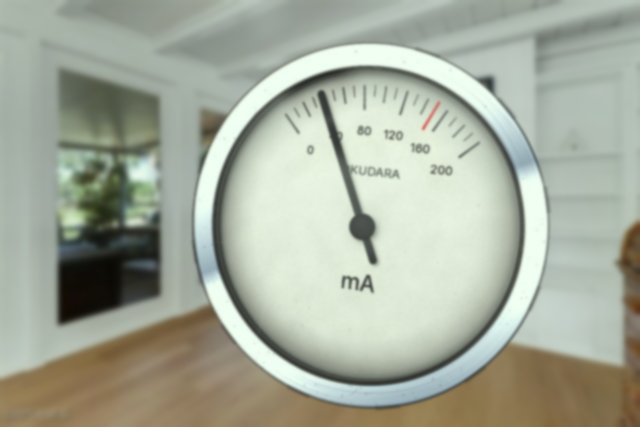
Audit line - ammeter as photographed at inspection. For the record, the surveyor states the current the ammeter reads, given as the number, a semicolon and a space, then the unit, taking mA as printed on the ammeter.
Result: 40; mA
